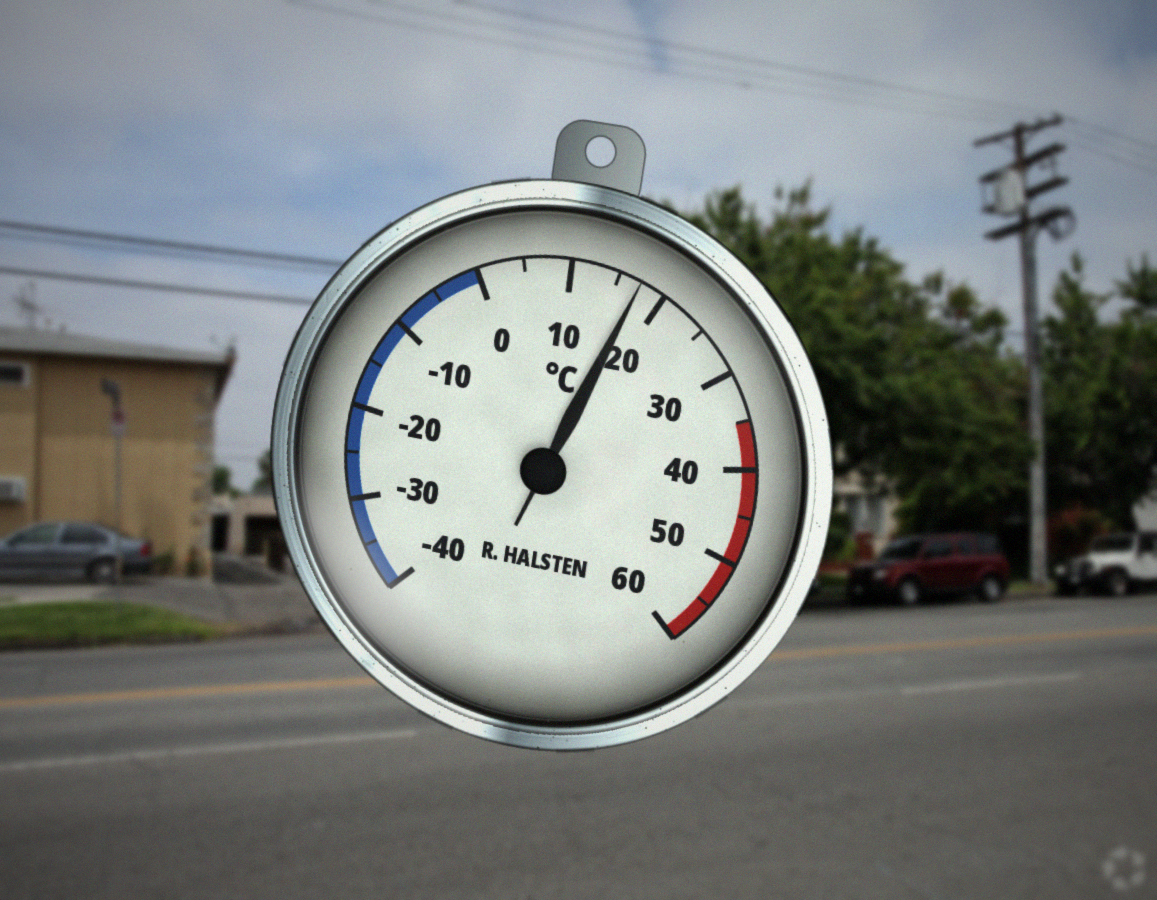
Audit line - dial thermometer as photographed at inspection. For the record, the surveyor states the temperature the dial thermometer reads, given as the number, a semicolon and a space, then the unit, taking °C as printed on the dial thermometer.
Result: 17.5; °C
